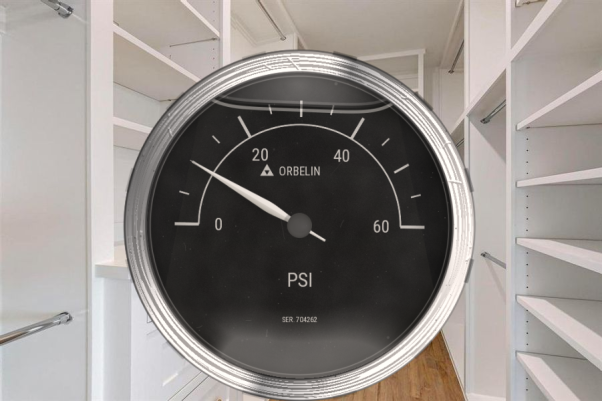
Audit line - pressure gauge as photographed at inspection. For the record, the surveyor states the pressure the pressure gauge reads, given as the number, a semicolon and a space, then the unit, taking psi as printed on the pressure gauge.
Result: 10; psi
